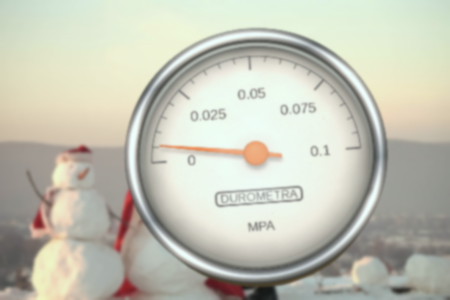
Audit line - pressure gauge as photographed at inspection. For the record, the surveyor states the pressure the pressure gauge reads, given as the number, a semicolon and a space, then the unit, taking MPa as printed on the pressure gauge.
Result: 0.005; MPa
